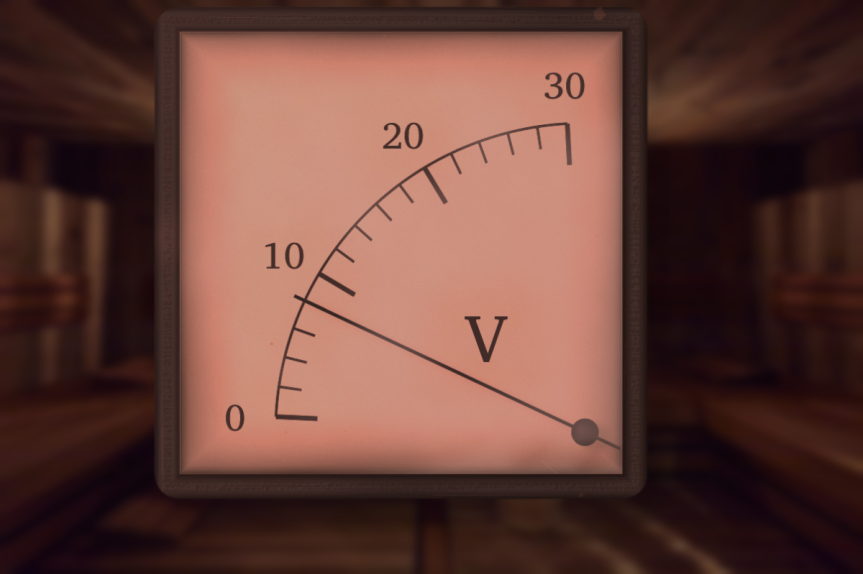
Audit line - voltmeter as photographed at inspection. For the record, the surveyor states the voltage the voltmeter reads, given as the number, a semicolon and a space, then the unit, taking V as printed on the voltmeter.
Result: 8; V
